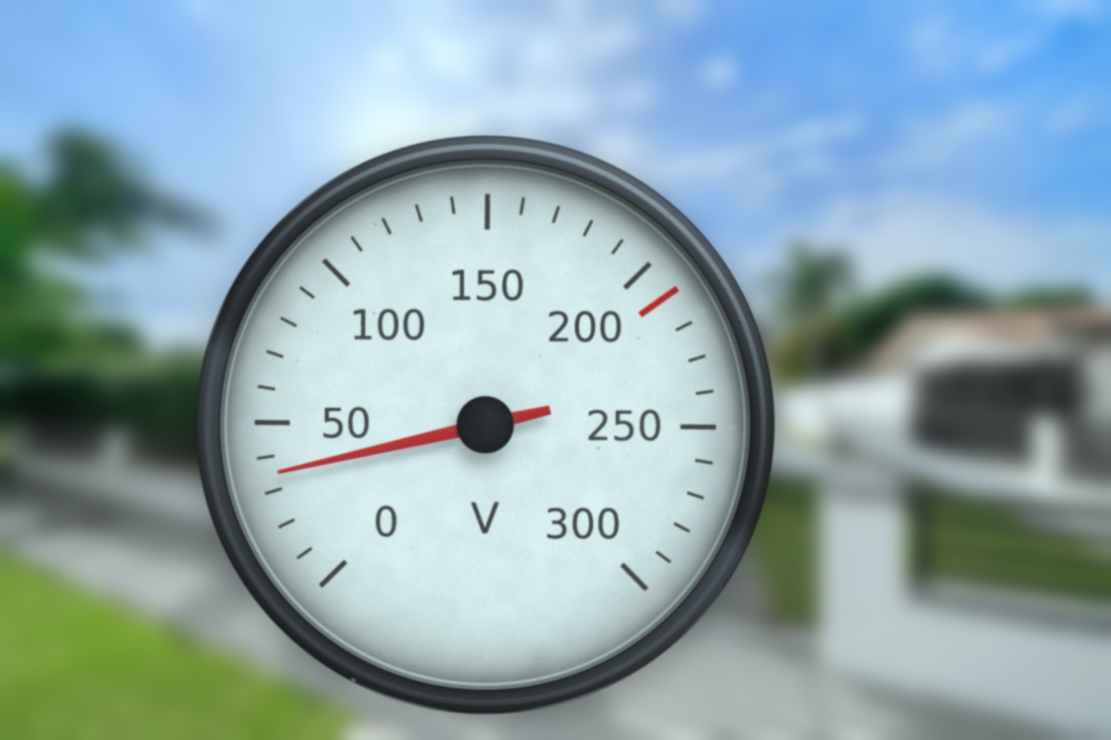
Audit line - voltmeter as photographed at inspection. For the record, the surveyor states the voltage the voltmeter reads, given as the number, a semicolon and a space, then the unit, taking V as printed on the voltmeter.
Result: 35; V
